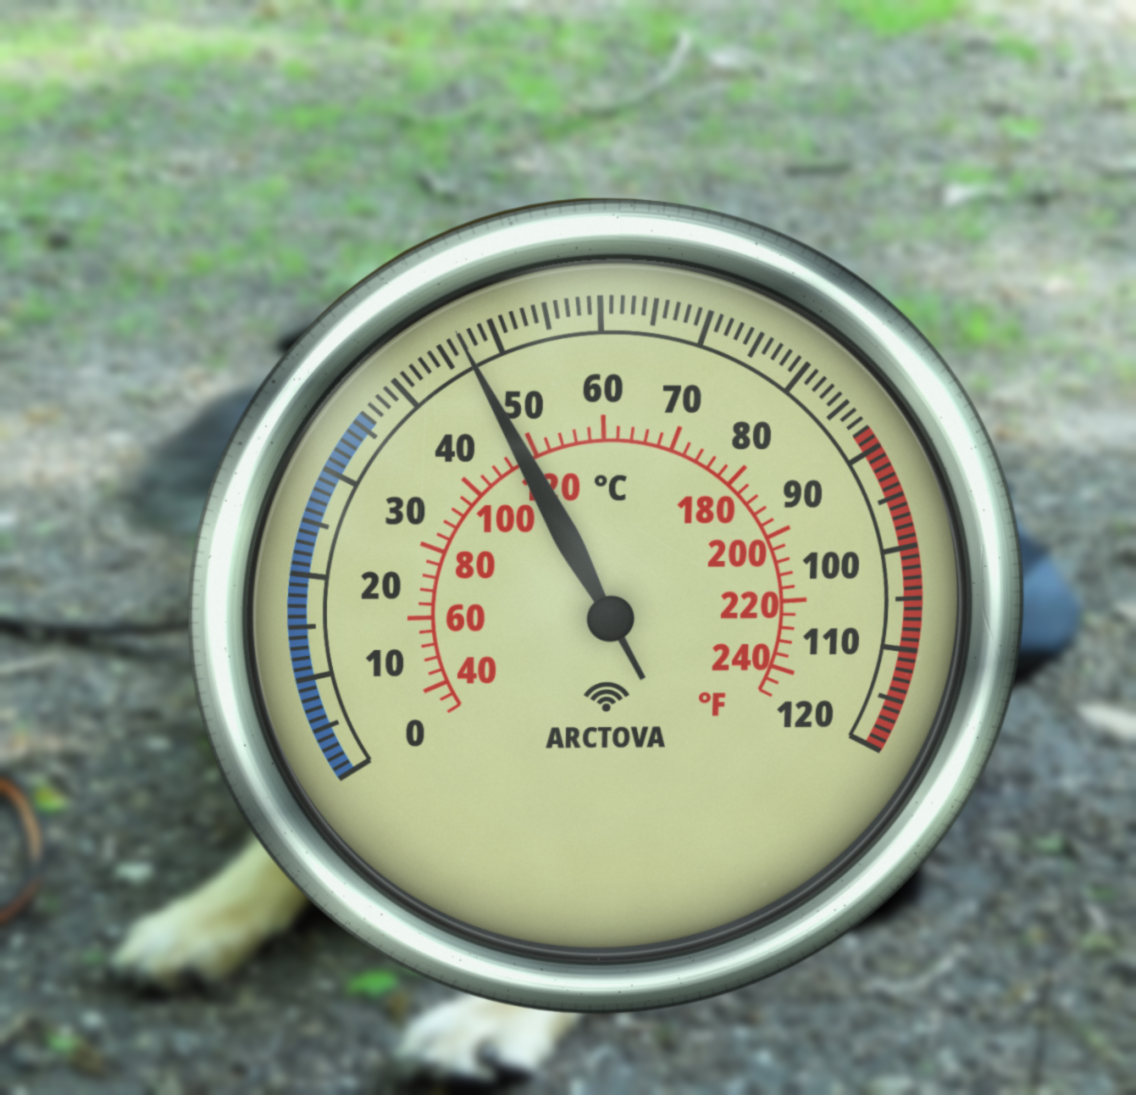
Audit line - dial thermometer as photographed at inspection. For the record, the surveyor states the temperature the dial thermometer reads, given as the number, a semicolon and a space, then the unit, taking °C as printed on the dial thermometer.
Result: 47; °C
